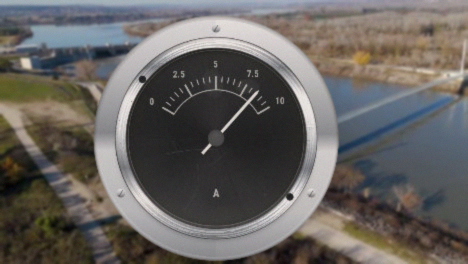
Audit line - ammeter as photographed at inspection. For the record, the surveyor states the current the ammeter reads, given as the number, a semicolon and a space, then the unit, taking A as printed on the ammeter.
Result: 8.5; A
